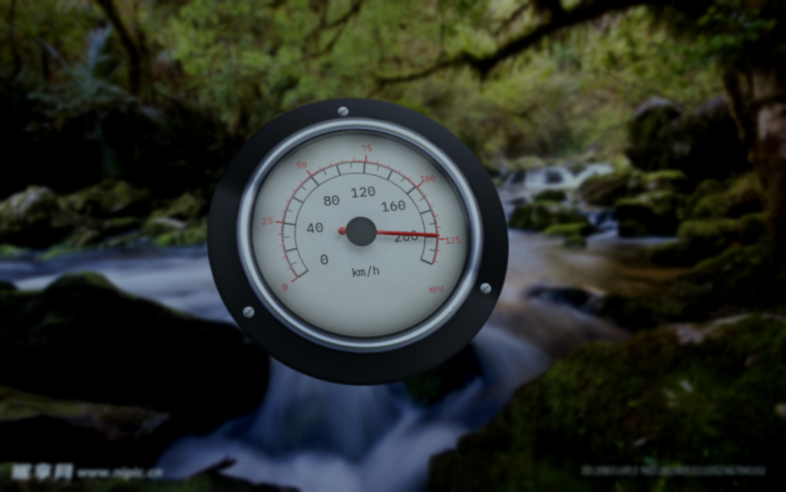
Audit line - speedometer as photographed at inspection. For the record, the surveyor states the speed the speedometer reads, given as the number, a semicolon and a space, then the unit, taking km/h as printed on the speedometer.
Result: 200; km/h
